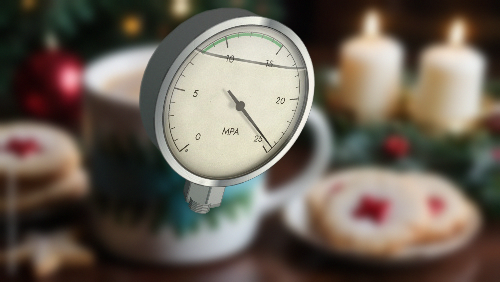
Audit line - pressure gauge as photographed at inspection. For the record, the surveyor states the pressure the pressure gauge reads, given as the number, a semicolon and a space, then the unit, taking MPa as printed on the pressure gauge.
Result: 24.5; MPa
